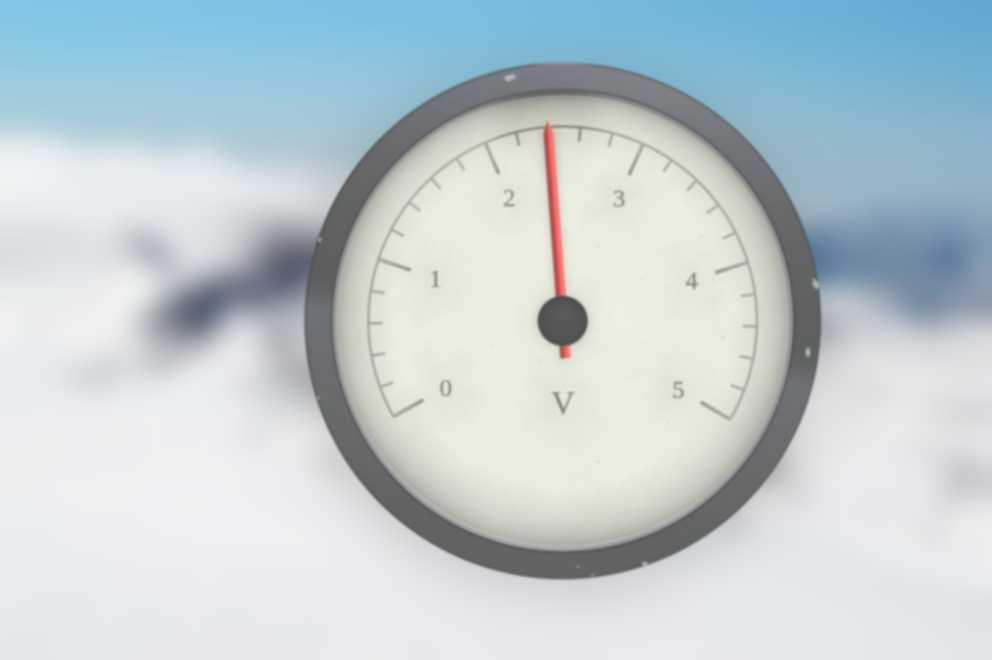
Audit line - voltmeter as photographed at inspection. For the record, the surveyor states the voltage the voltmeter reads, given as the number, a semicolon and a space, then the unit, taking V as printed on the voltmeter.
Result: 2.4; V
